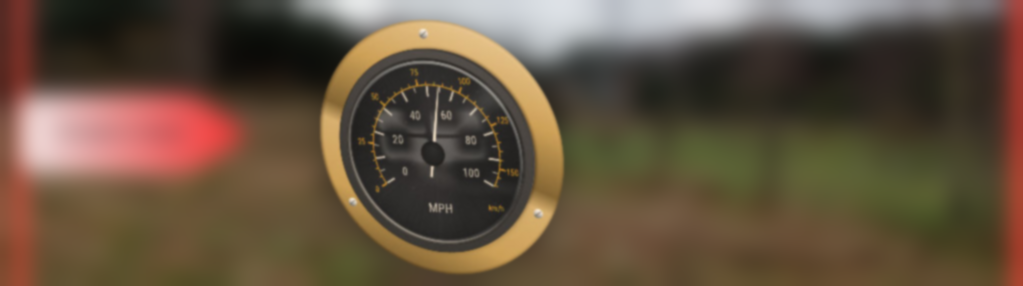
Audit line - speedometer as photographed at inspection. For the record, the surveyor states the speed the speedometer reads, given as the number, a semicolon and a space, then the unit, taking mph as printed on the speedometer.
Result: 55; mph
